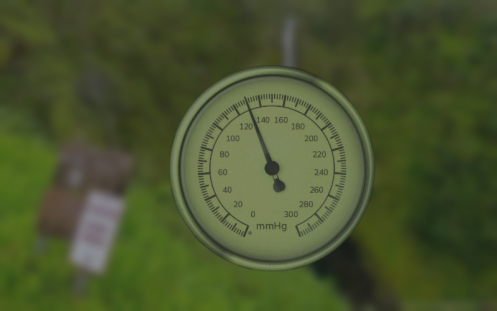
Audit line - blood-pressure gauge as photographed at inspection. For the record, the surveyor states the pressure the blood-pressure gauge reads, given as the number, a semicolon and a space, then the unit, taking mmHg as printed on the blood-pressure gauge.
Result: 130; mmHg
